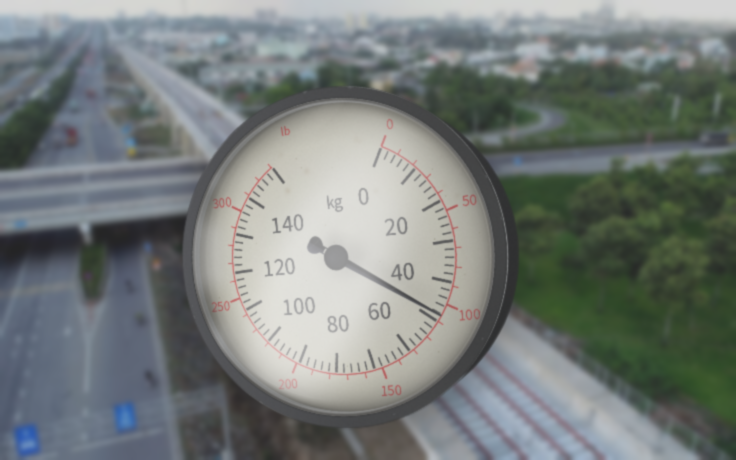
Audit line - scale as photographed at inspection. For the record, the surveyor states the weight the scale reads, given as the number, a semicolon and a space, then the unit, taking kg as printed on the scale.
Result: 48; kg
